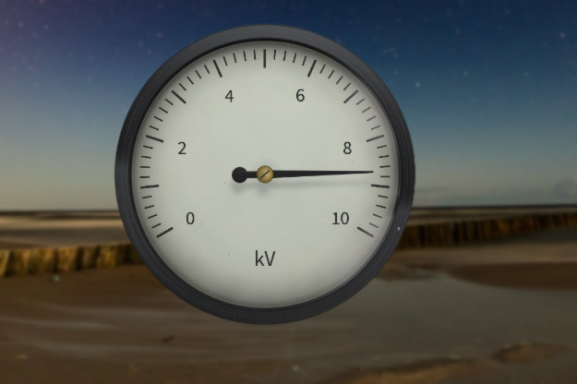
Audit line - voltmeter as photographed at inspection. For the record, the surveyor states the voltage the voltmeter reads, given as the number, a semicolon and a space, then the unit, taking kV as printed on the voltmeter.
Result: 8.7; kV
